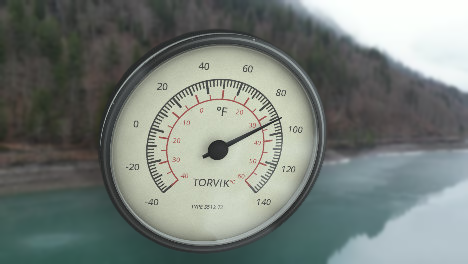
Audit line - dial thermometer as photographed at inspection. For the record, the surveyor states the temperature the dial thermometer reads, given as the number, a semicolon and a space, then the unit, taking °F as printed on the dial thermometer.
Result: 90; °F
